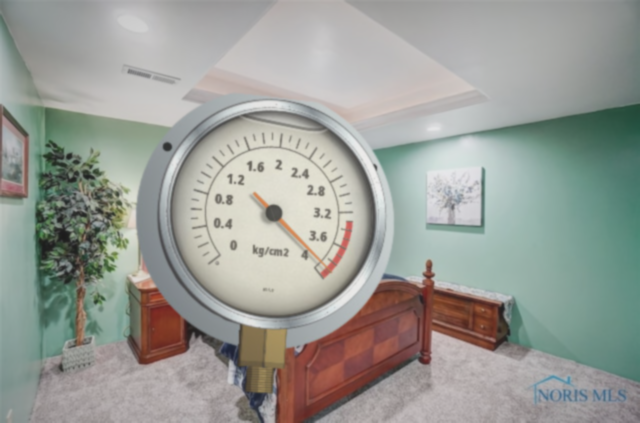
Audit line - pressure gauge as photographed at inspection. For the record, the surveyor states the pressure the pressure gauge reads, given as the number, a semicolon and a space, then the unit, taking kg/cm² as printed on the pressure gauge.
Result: 3.9; kg/cm²
